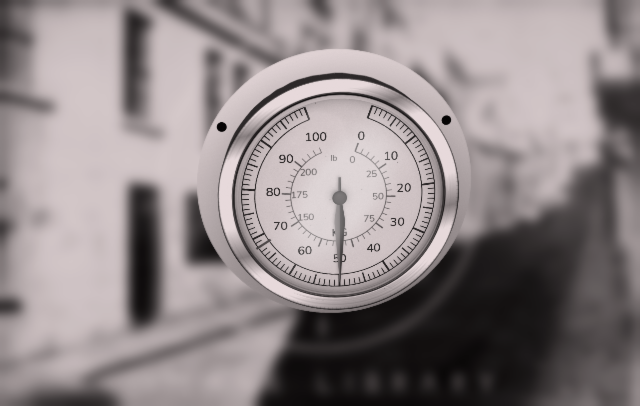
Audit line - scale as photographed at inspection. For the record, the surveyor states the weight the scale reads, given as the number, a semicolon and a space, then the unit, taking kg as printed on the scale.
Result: 50; kg
